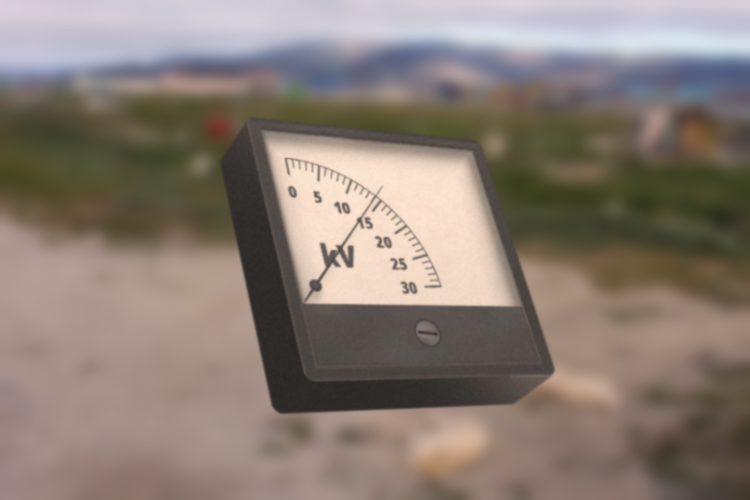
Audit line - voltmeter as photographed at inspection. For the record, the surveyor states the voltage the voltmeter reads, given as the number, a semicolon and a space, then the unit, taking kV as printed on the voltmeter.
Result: 14; kV
